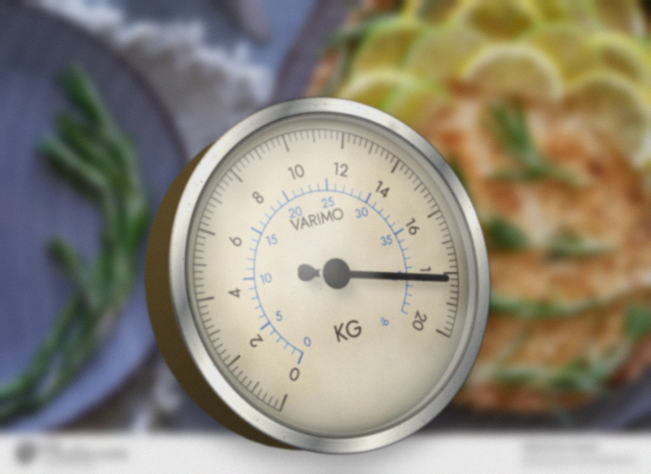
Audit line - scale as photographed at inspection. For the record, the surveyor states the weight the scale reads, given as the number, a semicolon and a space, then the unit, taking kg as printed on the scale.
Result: 18.2; kg
